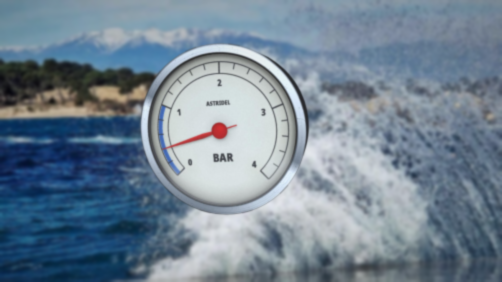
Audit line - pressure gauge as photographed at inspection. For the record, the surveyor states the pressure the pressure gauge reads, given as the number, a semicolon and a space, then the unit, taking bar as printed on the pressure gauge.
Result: 0.4; bar
